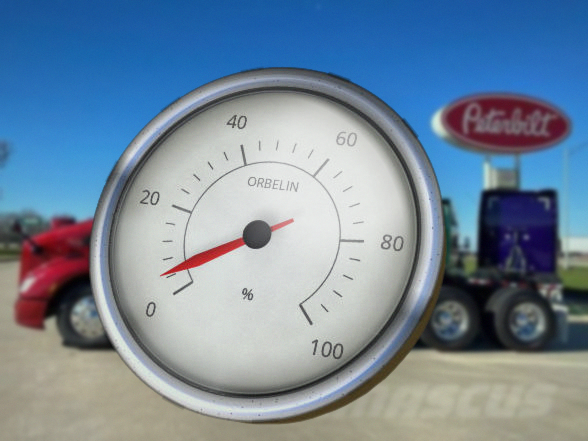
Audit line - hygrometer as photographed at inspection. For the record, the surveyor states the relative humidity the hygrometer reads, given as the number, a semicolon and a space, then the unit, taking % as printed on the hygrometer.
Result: 4; %
